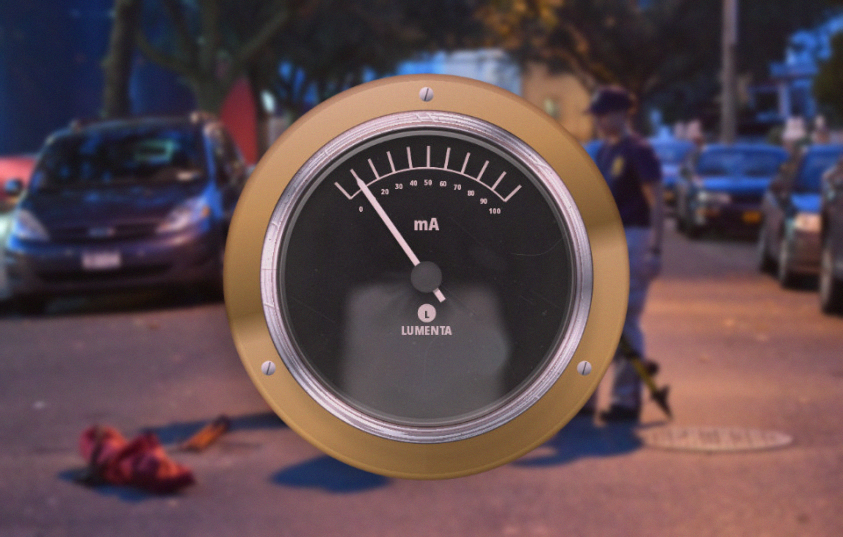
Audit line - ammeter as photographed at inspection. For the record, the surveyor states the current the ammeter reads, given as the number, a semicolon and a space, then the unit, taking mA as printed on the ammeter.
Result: 10; mA
